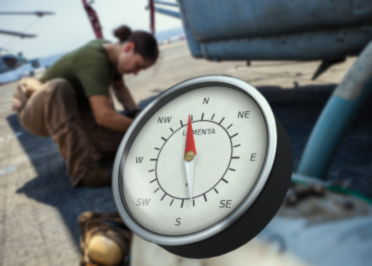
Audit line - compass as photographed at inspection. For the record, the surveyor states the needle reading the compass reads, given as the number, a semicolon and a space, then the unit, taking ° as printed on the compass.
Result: 345; °
